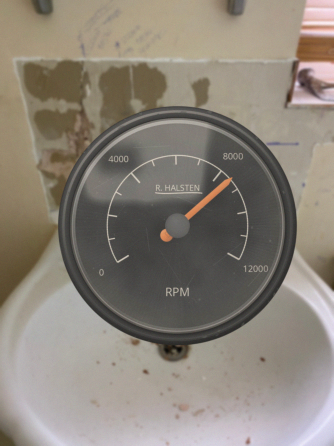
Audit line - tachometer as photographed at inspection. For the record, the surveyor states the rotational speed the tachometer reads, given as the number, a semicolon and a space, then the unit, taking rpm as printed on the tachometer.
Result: 8500; rpm
